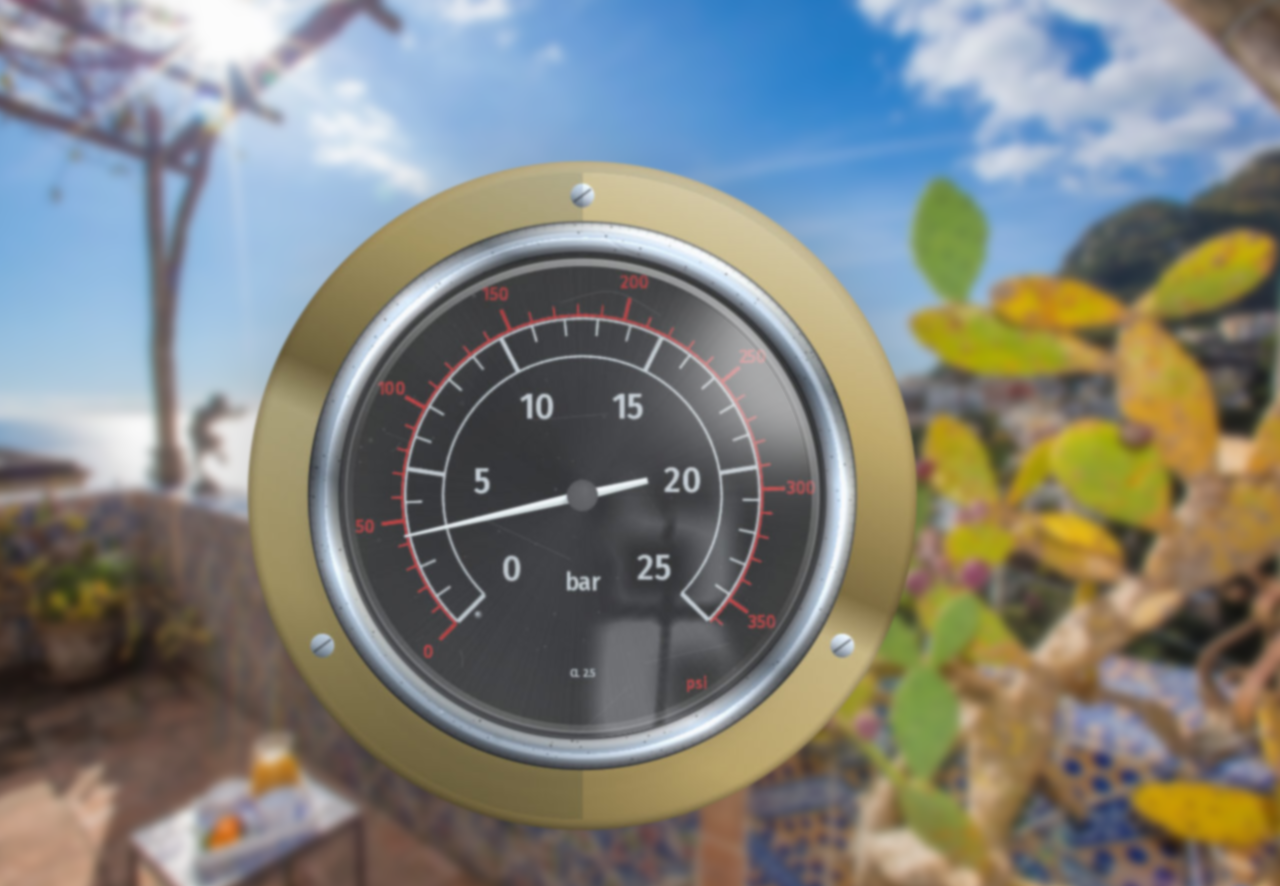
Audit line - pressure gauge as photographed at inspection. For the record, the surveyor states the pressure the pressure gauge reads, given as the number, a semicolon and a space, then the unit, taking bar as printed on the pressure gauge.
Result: 3; bar
